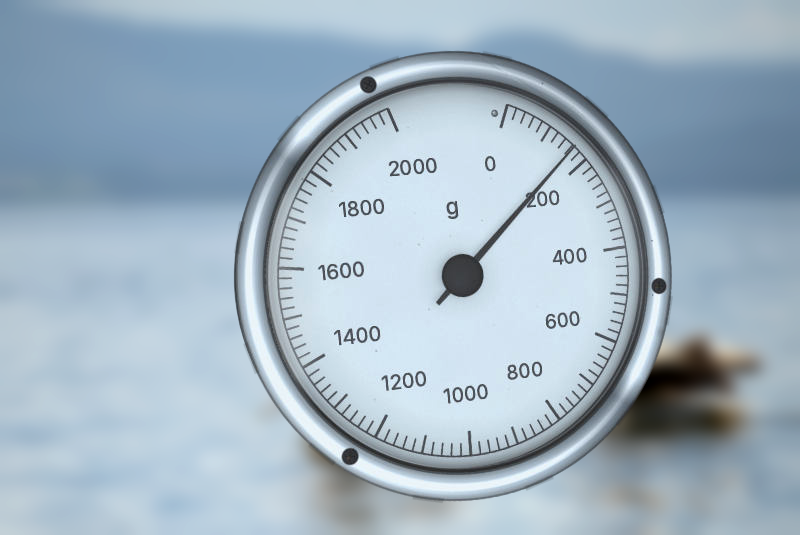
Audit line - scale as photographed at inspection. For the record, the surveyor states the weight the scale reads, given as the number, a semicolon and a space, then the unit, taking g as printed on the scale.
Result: 160; g
